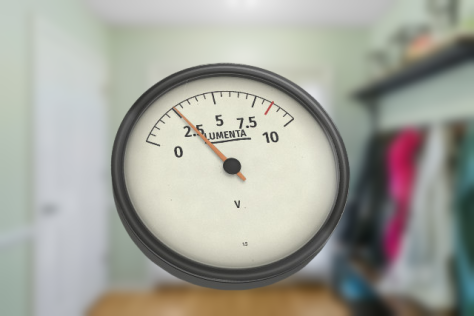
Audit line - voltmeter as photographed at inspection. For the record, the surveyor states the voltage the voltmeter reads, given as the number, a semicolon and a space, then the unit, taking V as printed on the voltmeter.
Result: 2.5; V
